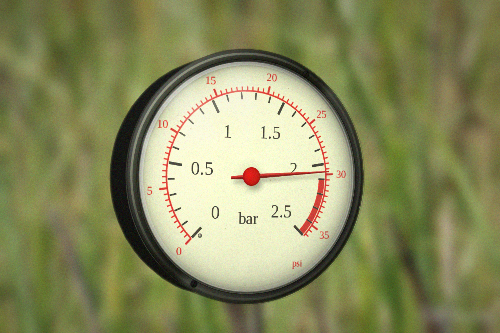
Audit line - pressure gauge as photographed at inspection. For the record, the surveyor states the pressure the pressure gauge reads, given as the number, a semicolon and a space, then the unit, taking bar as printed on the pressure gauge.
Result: 2.05; bar
